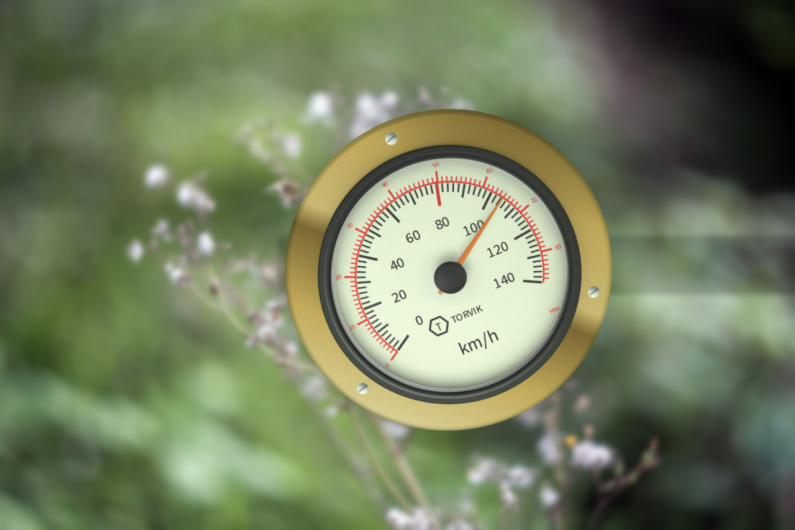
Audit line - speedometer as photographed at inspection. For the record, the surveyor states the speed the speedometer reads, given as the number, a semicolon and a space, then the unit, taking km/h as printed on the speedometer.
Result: 104; km/h
